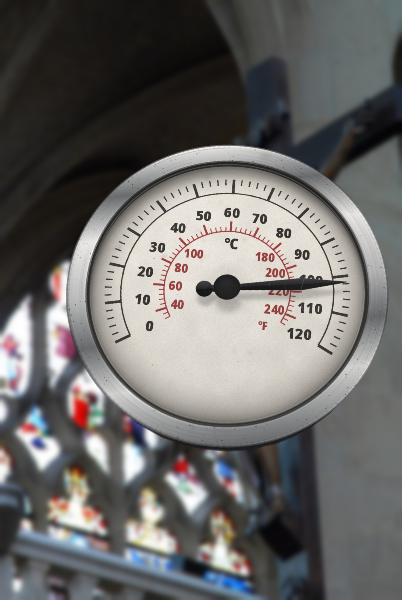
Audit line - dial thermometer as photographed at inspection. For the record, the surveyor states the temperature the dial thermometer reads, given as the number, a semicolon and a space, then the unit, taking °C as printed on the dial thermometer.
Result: 102; °C
